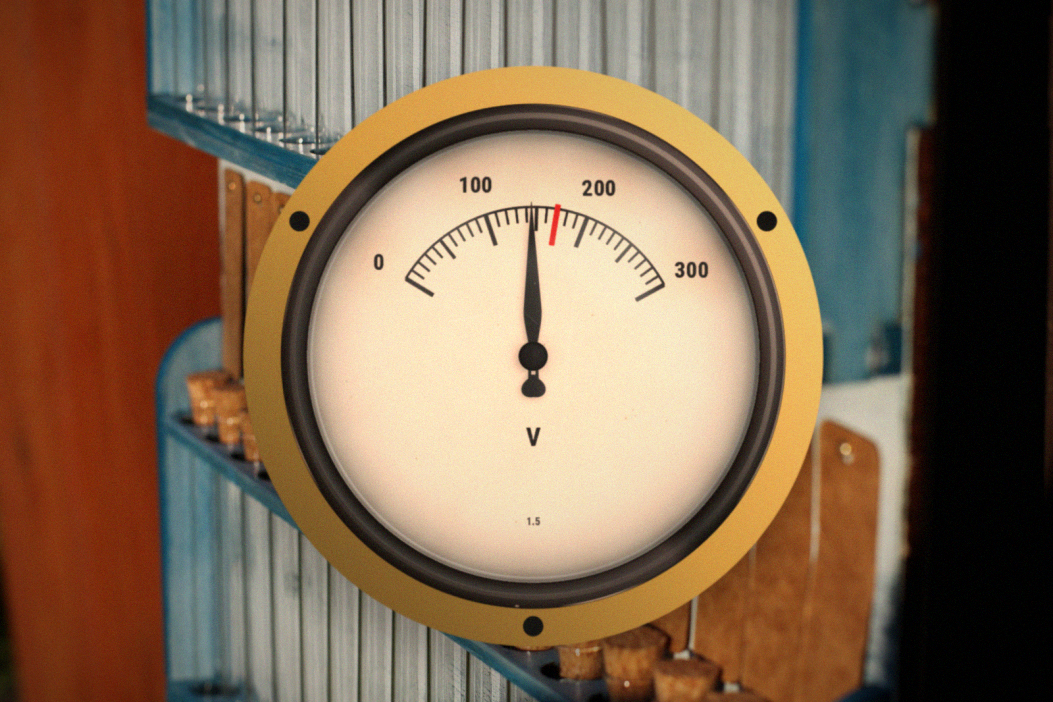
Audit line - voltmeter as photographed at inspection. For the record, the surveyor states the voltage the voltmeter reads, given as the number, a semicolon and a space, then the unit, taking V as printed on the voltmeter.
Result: 145; V
